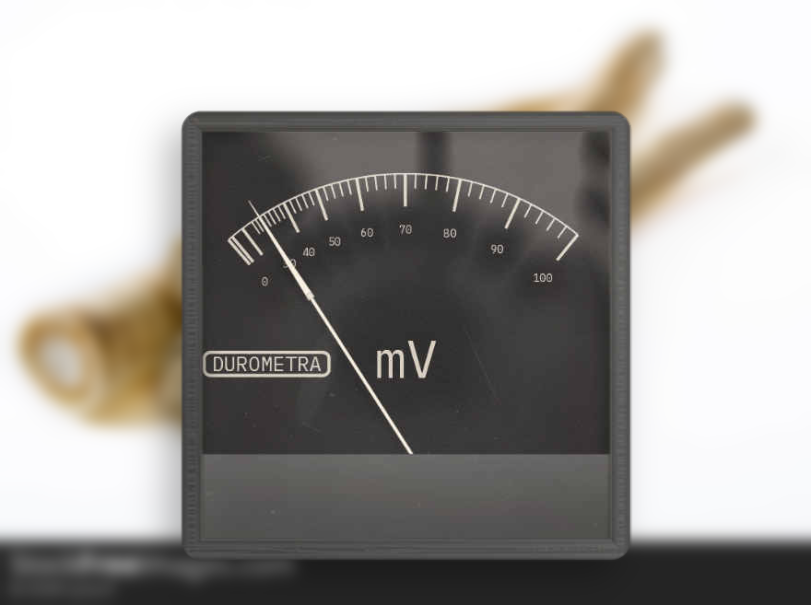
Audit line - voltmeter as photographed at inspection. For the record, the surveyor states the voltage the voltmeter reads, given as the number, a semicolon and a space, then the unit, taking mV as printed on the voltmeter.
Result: 30; mV
